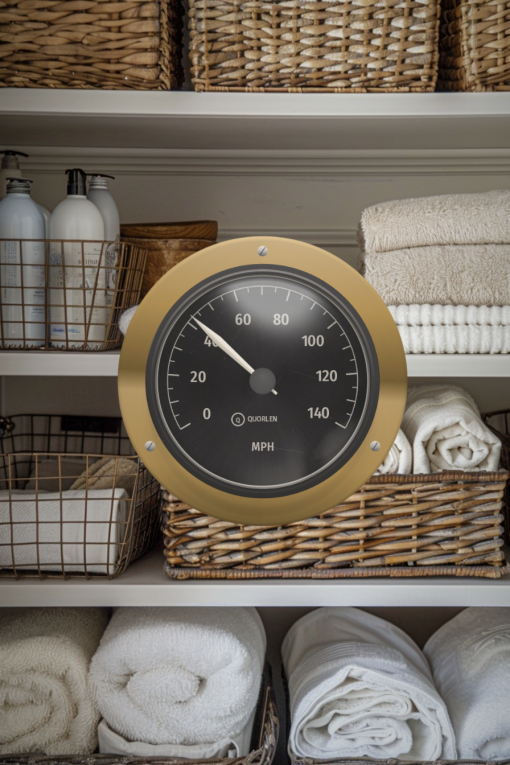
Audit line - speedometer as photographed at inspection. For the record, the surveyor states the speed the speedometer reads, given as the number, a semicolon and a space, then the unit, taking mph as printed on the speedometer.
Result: 42.5; mph
